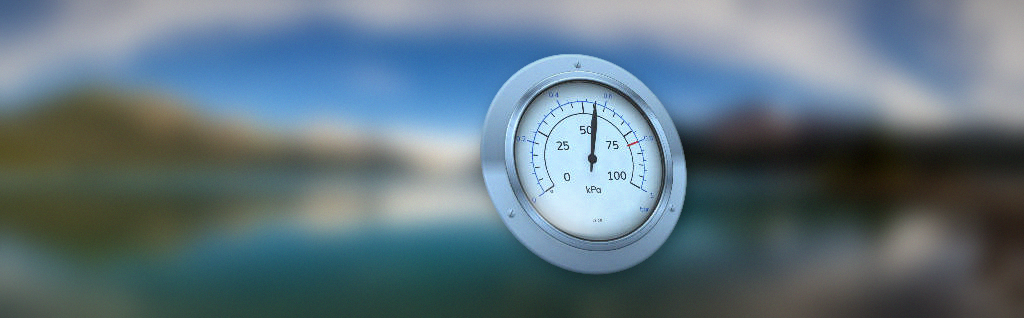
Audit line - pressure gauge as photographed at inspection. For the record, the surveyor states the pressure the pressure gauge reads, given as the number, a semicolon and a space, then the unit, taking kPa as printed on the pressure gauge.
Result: 55; kPa
